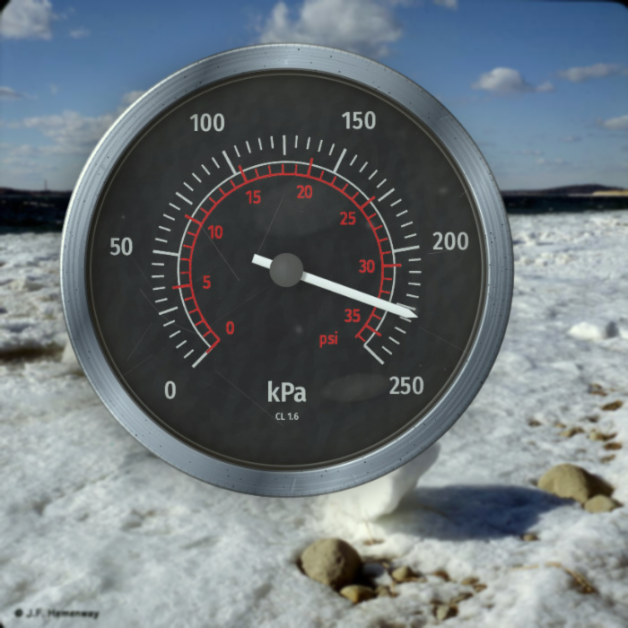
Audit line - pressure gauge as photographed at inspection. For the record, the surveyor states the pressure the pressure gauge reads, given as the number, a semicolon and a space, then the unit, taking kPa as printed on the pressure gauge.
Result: 227.5; kPa
